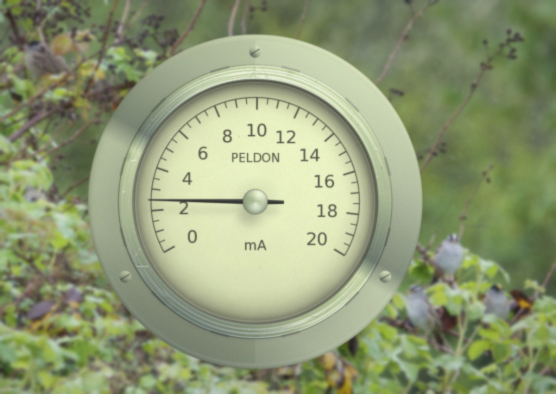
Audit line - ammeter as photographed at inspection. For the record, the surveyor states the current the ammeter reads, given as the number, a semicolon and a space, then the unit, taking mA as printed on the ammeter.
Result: 2.5; mA
